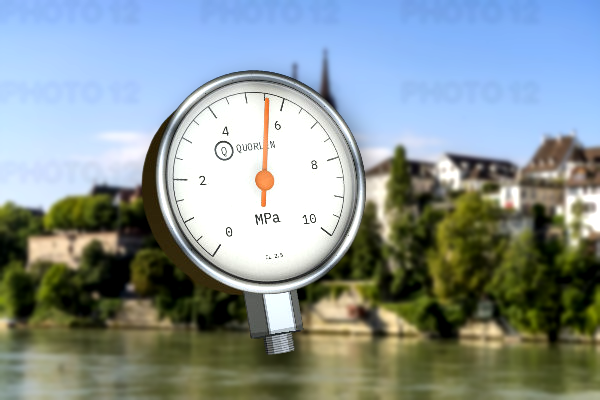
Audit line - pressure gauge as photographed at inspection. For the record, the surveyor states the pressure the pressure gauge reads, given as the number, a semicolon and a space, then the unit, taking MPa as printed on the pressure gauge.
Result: 5.5; MPa
